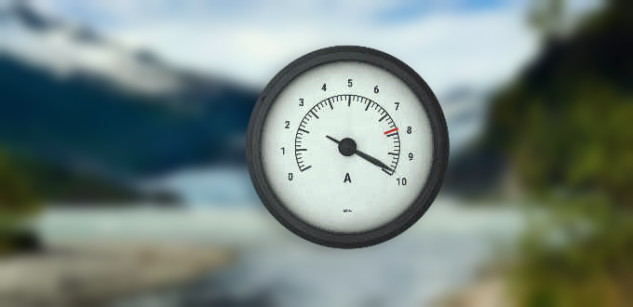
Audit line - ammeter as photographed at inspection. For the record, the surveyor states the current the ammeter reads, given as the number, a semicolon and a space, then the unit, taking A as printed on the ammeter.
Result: 9.8; A
